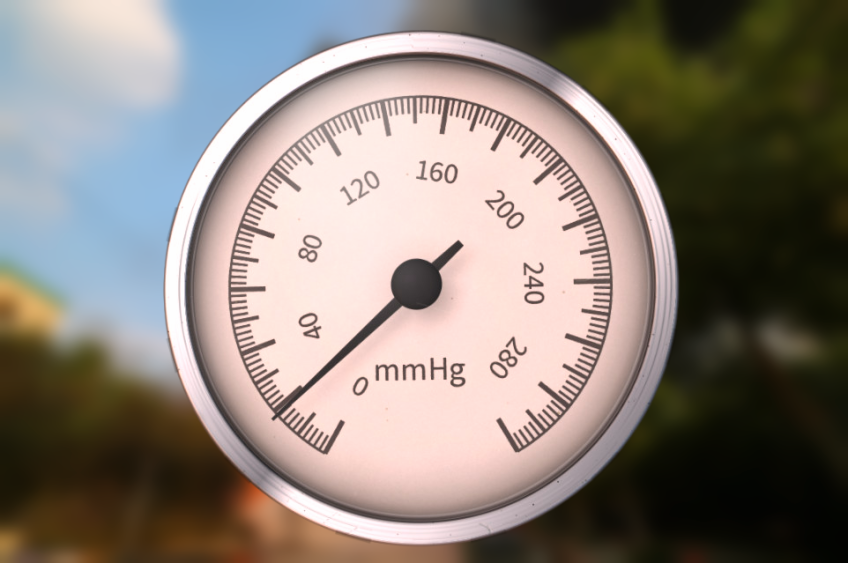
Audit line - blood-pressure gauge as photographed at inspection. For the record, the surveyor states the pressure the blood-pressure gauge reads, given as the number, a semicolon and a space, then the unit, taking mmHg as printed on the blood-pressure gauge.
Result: 18; mmHg
